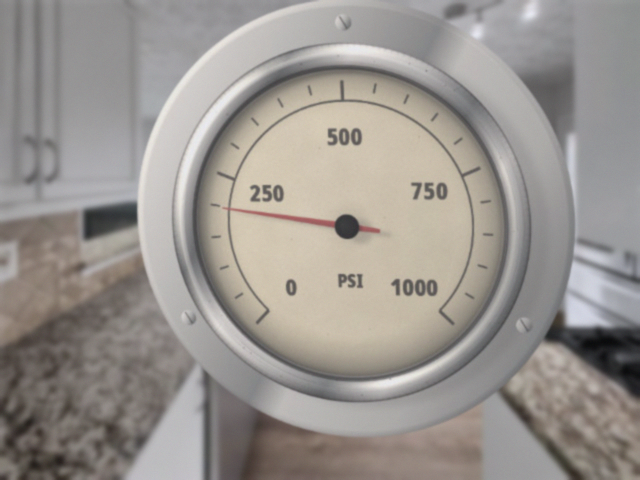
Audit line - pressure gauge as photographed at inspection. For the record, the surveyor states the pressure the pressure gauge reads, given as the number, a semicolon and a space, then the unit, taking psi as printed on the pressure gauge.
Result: 200; psi
